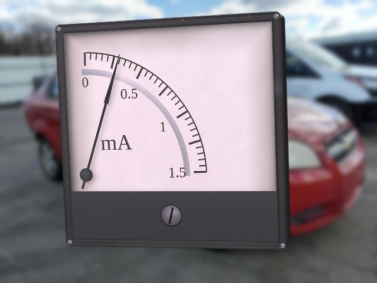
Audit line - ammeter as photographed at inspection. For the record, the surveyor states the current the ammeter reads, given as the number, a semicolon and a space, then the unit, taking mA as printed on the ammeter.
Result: 0.3; mA
